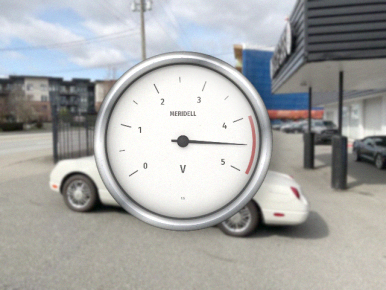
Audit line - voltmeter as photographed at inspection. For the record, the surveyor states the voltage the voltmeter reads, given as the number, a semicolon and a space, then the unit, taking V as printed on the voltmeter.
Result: 4.5; V
